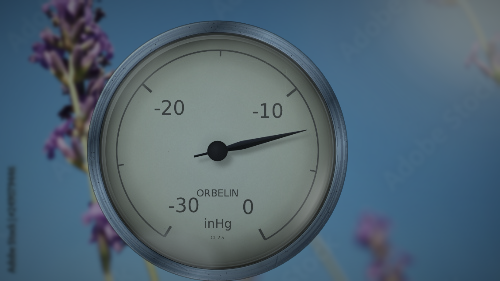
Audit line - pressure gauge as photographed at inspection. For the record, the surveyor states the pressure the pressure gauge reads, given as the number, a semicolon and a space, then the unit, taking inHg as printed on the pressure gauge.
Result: -7.5; inHg
